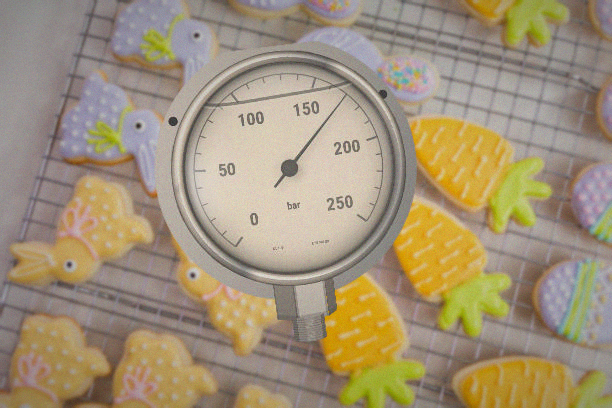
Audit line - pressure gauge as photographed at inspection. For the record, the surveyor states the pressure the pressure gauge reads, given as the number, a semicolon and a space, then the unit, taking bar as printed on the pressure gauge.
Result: 170; bar
